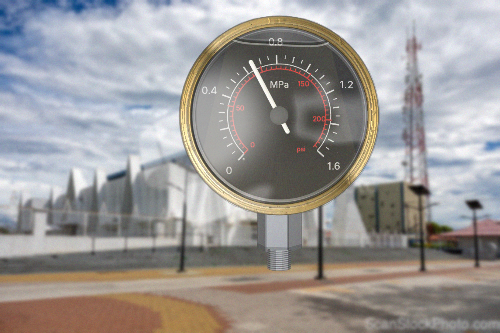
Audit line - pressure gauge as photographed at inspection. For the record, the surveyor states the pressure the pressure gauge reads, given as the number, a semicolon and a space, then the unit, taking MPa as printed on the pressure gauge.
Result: 0.65; MPa
